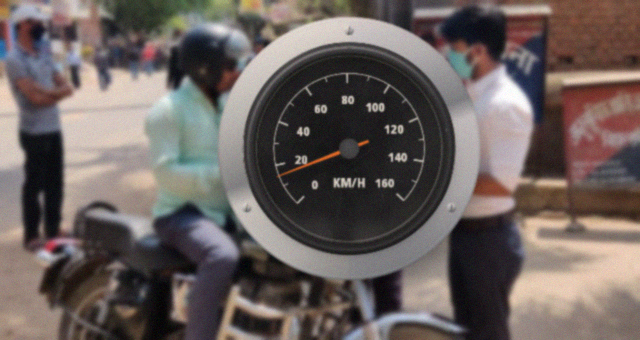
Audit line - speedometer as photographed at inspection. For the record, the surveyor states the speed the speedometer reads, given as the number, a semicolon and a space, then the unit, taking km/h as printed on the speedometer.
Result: 15; km/h
